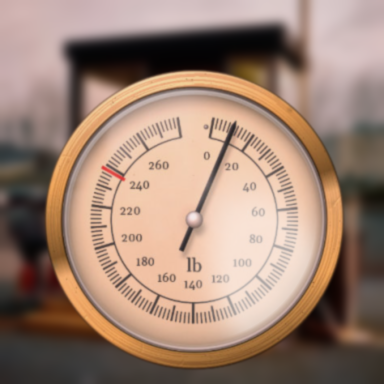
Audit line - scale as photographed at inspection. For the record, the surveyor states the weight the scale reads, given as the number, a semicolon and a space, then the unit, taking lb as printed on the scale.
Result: 10; lb
